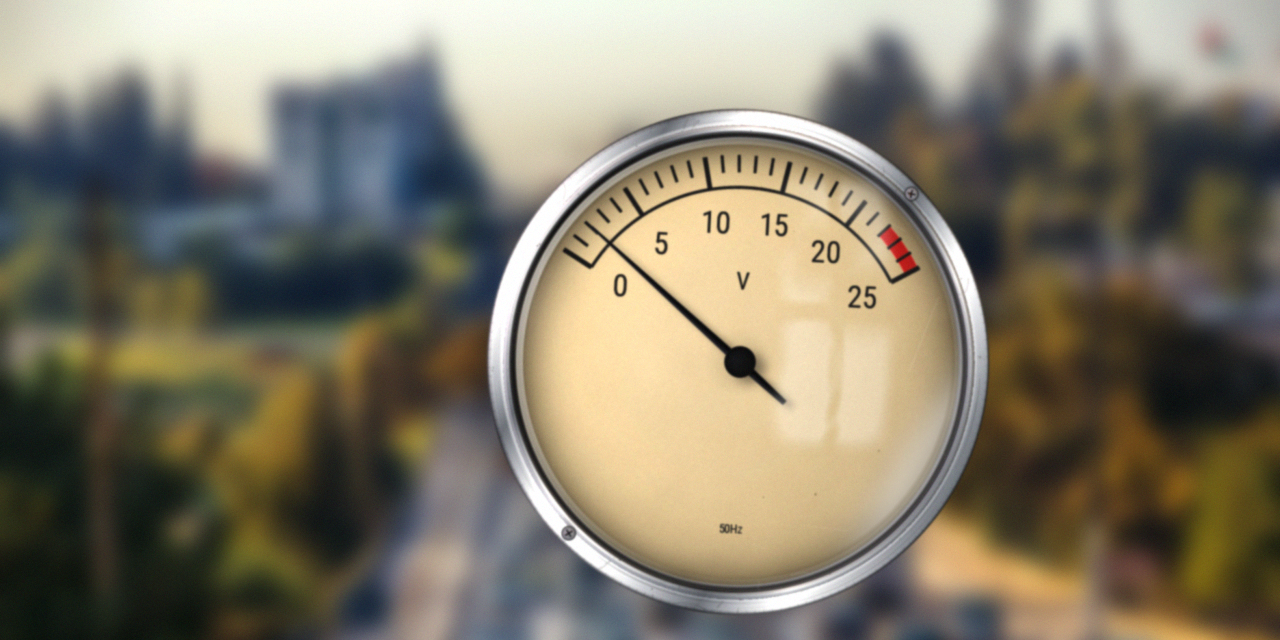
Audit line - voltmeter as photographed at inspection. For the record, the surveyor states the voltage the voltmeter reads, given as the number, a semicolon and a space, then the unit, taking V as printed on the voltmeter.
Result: 2; V
